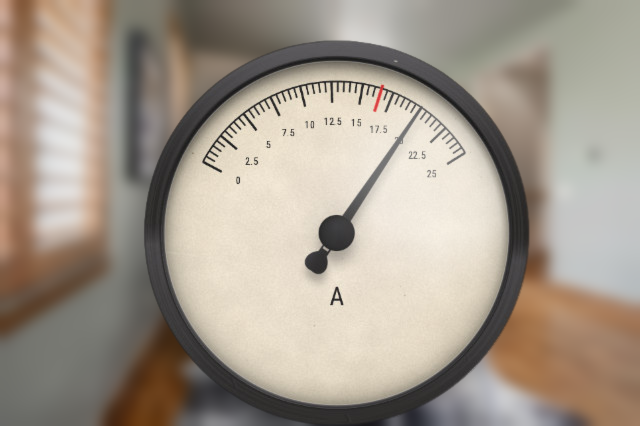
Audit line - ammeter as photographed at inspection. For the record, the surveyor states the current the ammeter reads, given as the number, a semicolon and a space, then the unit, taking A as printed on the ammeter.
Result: 20; A
